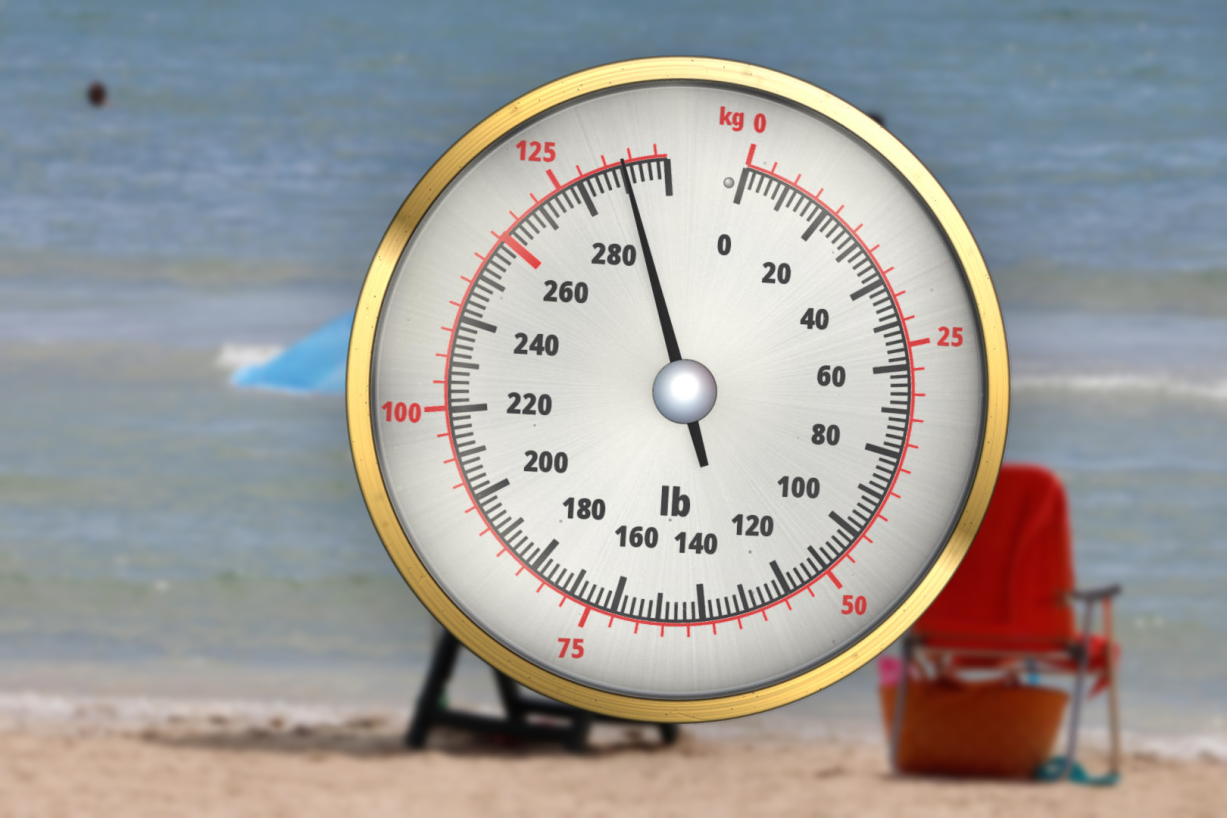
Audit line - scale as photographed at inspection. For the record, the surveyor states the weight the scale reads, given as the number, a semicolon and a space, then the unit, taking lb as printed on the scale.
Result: 290; lb
